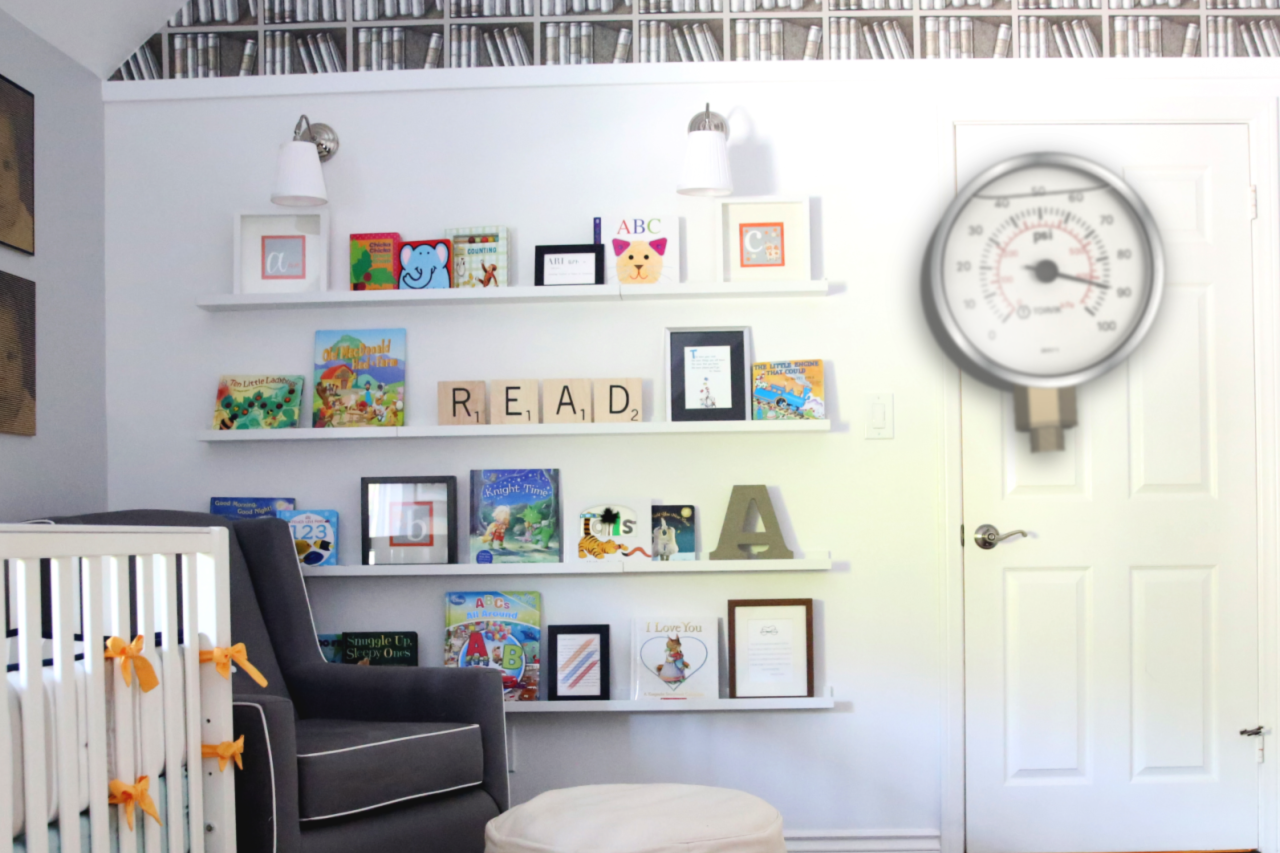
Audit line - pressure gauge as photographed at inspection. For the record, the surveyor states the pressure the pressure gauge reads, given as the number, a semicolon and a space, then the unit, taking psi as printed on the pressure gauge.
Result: 90; psi
